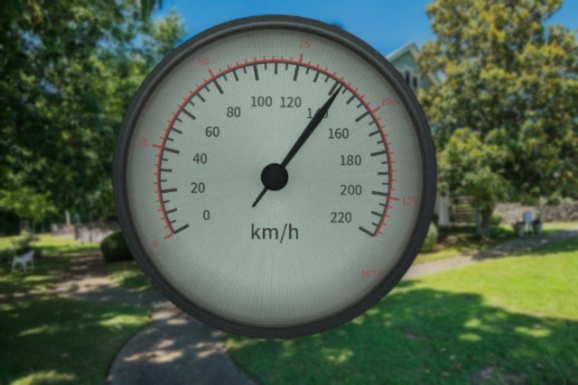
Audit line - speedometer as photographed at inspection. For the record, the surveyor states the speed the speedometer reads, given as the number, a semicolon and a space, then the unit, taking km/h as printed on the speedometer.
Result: 142.5; km/h
